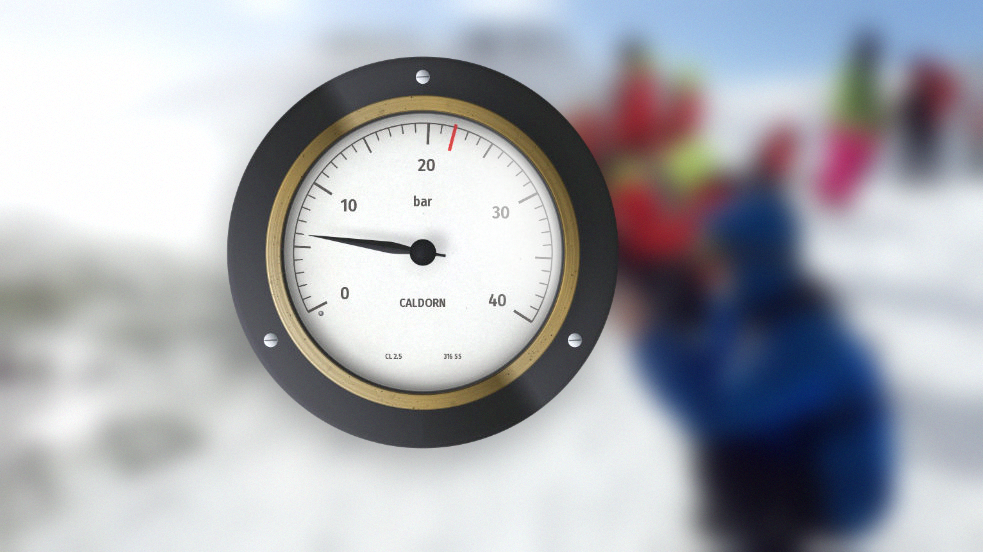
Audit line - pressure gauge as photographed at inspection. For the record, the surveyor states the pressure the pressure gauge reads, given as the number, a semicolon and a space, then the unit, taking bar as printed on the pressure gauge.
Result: 6; bar
